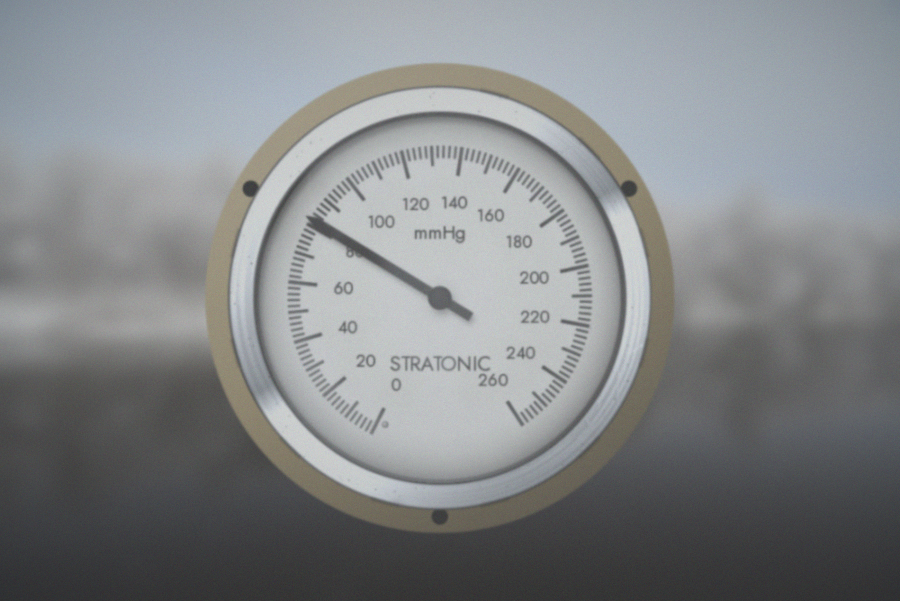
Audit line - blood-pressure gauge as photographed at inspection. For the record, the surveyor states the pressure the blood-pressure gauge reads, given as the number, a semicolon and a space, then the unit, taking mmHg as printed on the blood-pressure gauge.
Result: 82; mmHg
